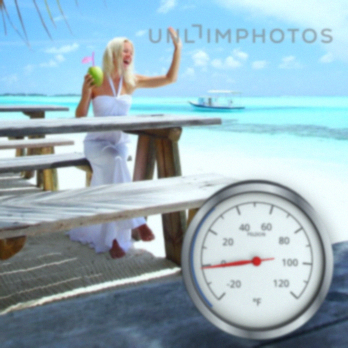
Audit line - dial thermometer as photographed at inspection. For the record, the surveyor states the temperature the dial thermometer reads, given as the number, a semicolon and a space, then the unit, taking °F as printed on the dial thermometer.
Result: 0; °F
